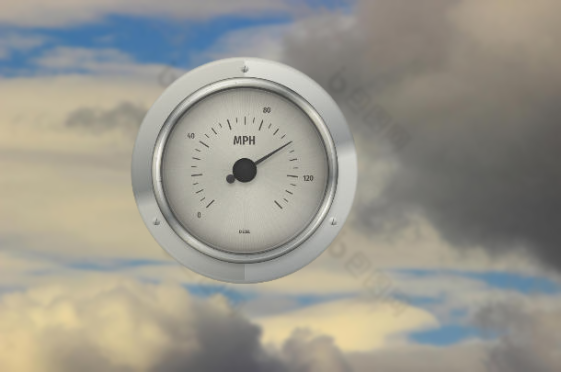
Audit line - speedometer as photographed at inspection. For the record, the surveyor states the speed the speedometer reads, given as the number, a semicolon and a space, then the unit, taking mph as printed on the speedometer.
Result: 100; mph
